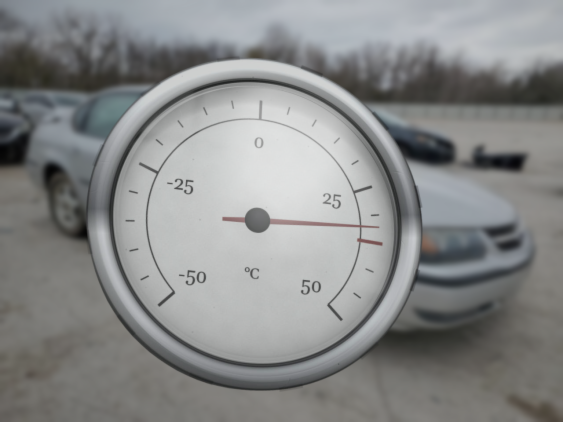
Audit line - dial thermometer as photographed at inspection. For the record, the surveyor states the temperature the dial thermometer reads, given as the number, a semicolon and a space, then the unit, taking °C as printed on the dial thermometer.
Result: 32.5; °C
